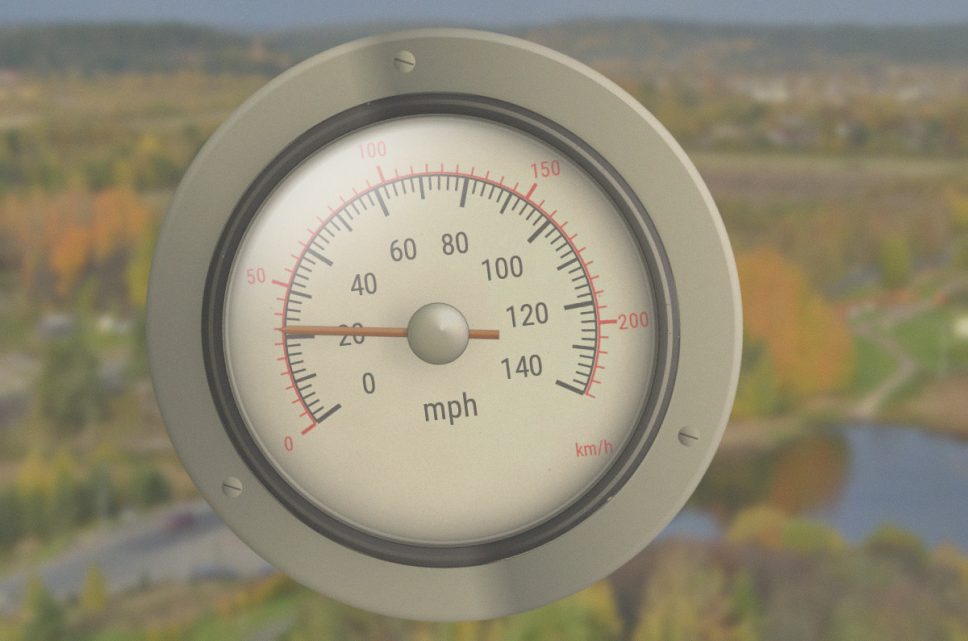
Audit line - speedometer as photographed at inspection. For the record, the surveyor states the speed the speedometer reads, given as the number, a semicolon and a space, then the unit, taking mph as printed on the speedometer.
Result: 22; mph
